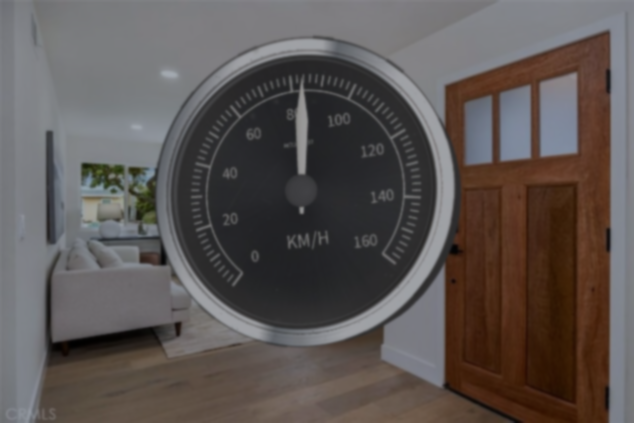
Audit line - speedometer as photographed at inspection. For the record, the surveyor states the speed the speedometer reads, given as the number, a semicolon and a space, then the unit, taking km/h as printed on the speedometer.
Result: 84; km/h
